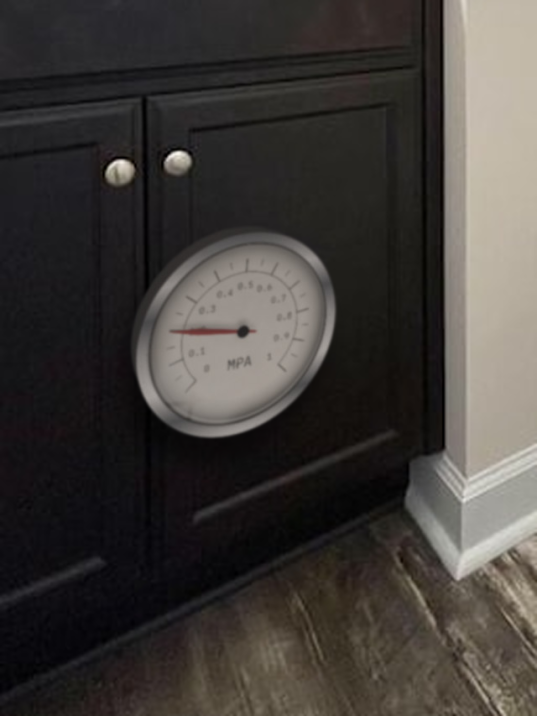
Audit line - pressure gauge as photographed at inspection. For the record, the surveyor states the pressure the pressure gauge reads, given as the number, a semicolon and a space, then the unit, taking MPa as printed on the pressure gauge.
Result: 0.2; MPa
